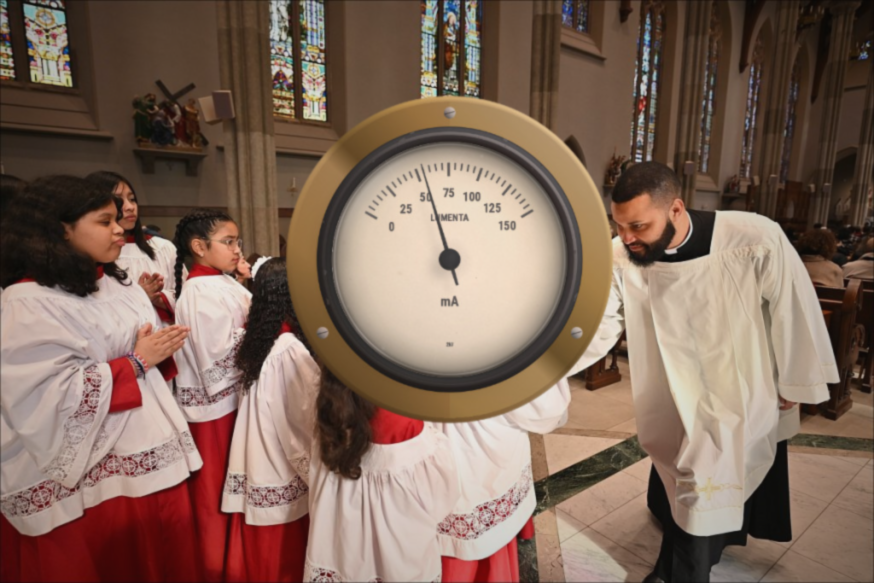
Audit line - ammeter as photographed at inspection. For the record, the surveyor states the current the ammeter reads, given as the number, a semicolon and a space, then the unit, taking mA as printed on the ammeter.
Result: 55; mA
